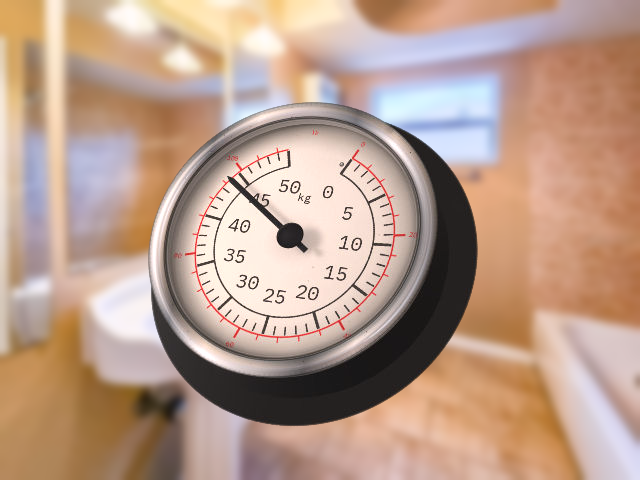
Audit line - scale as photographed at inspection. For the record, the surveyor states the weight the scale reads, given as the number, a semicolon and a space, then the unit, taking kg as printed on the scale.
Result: 44; kg
